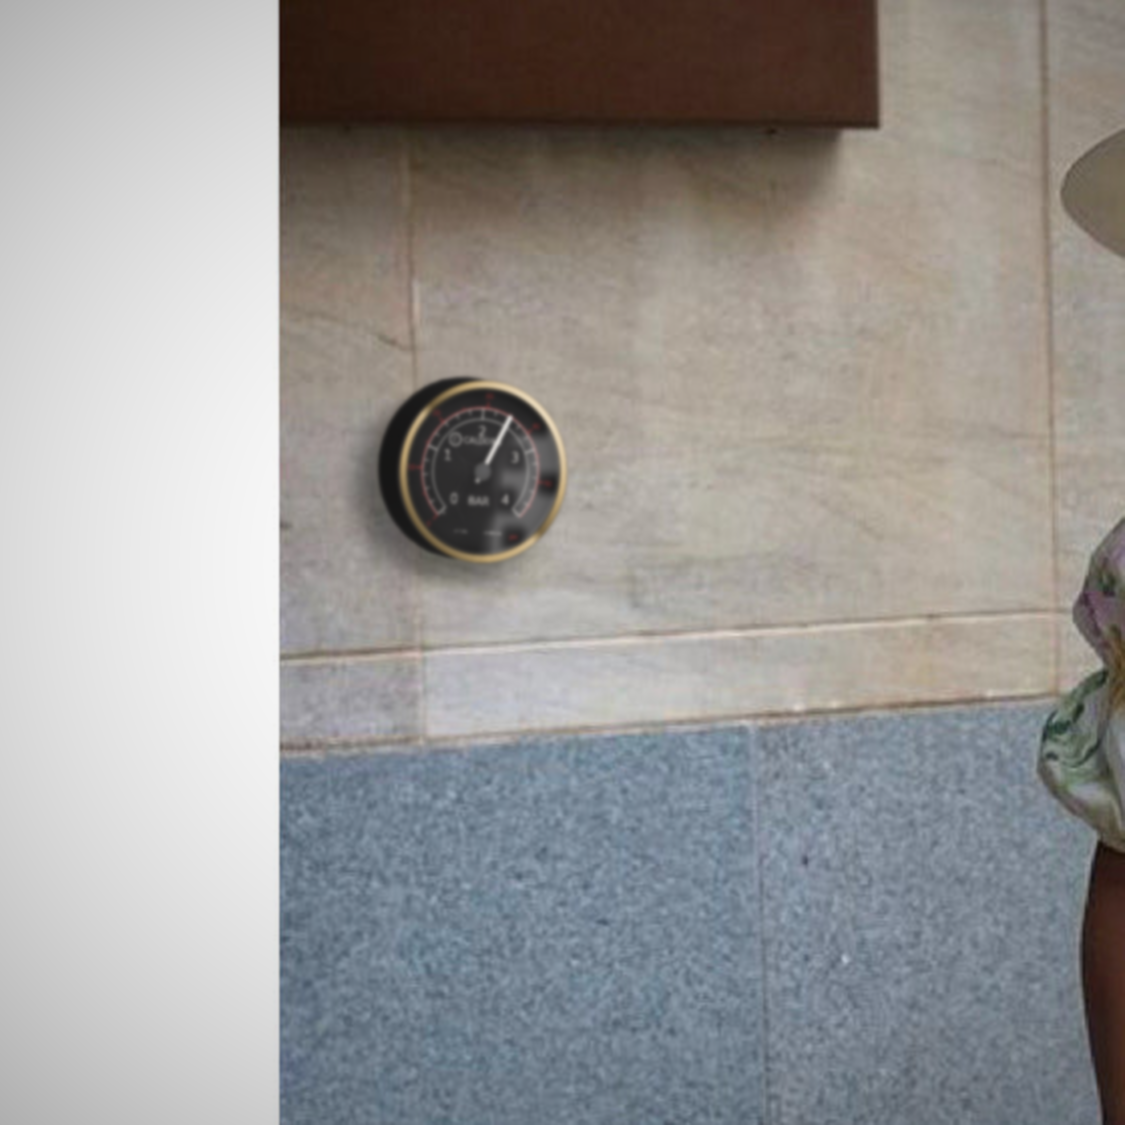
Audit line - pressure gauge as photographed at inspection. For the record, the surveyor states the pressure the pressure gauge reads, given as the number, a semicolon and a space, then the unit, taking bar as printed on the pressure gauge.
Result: 2.4; bar
